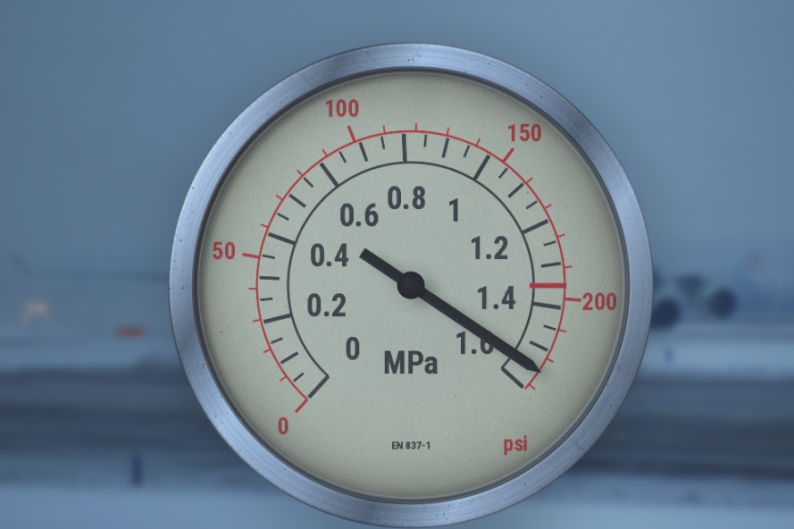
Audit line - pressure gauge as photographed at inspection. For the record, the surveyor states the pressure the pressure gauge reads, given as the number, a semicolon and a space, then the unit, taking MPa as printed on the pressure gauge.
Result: 1.55; MPa
